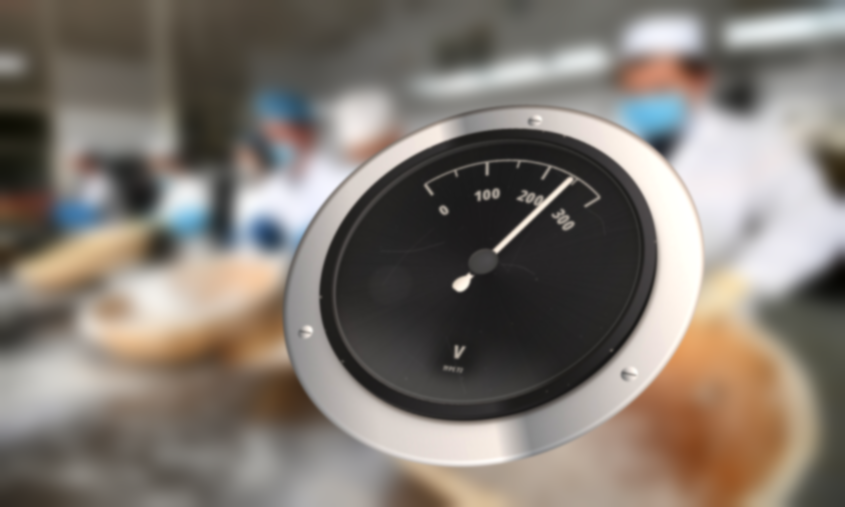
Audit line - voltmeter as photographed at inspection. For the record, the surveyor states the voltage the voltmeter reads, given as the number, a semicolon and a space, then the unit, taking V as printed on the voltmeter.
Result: 250; V
